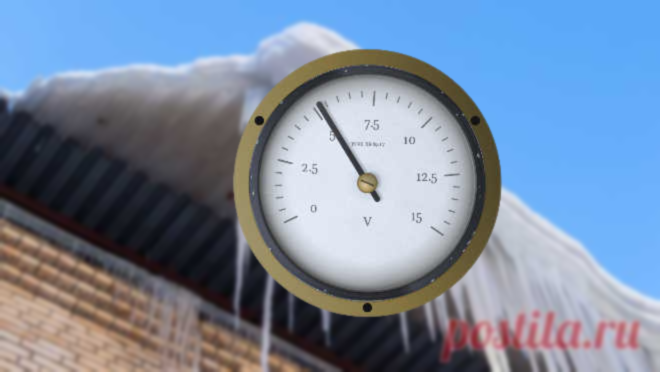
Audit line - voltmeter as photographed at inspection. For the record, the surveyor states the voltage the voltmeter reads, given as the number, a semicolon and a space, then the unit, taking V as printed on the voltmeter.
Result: 5.25; V
